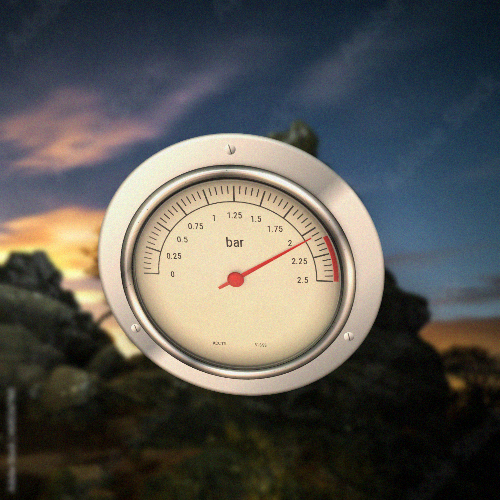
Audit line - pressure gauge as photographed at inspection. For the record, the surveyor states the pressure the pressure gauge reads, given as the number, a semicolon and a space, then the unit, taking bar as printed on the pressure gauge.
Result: 2.05; bar
